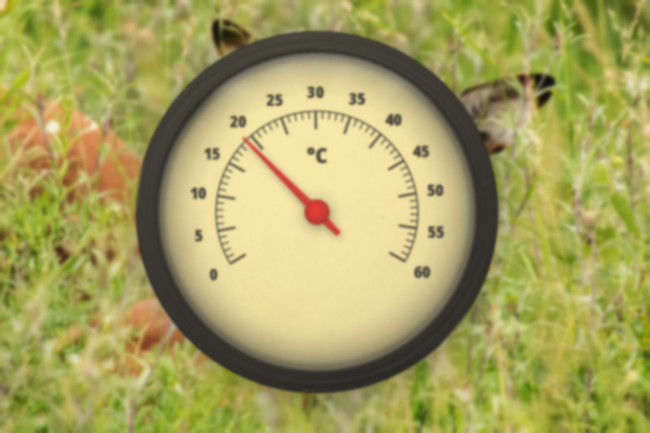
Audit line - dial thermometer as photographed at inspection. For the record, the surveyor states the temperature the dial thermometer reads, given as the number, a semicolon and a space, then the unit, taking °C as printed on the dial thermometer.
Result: 19; °C
